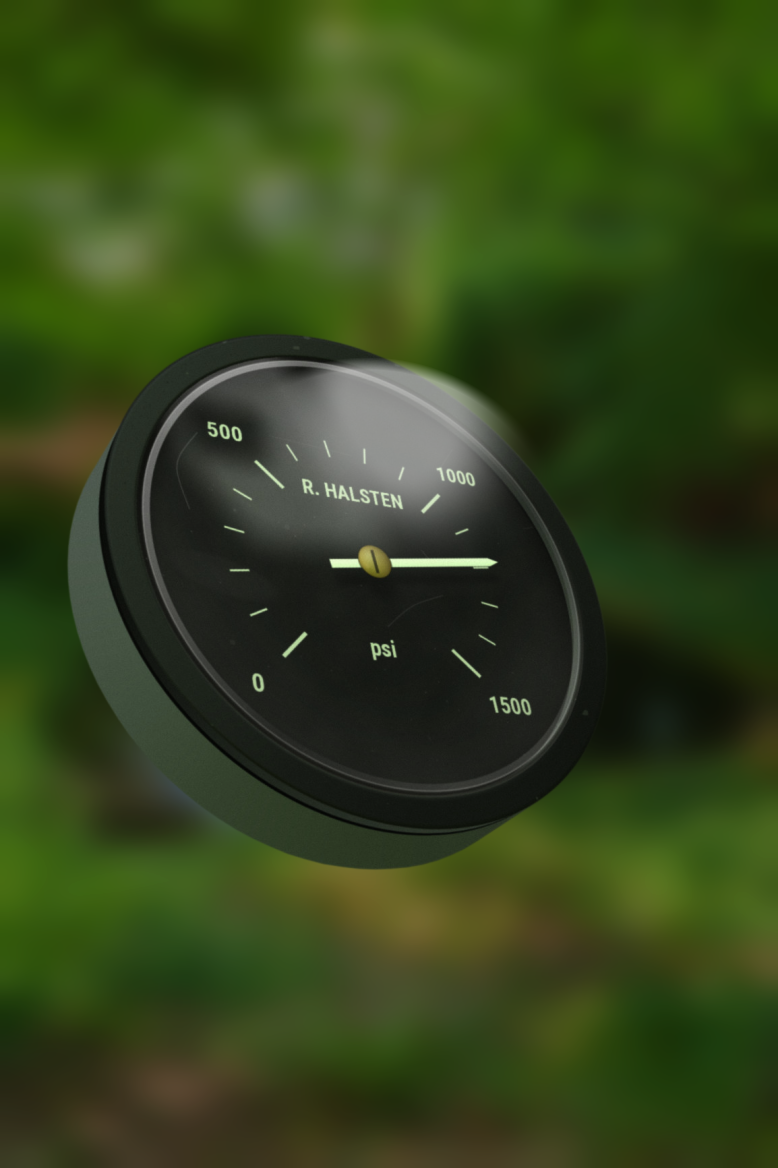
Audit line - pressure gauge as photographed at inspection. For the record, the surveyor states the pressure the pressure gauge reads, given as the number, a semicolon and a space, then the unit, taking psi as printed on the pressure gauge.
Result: 1200; psi
